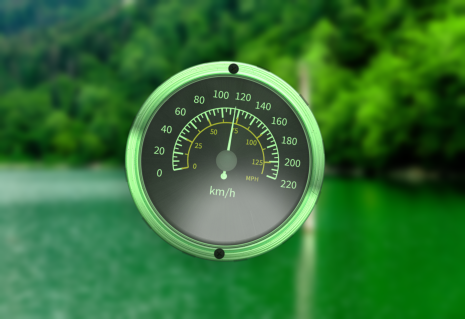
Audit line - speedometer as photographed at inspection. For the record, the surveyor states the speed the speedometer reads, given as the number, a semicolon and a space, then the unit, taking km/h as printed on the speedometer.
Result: 115; km/h
